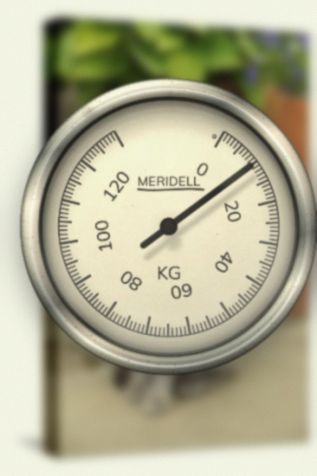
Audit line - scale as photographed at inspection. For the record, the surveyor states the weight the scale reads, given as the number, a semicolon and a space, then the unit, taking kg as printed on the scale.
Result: 10; kg
